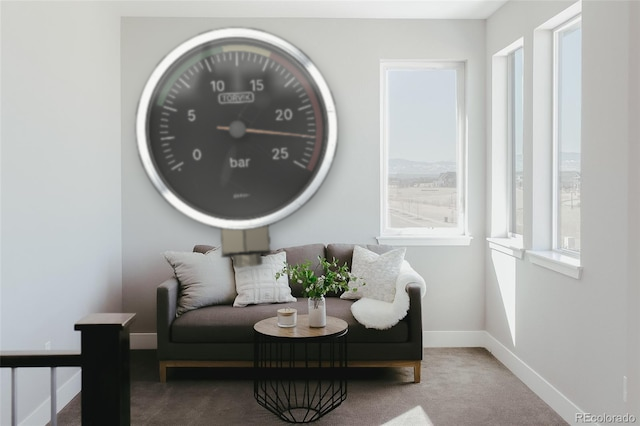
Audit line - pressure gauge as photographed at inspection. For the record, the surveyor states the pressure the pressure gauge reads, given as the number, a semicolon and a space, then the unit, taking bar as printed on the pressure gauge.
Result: 22.5; bar
